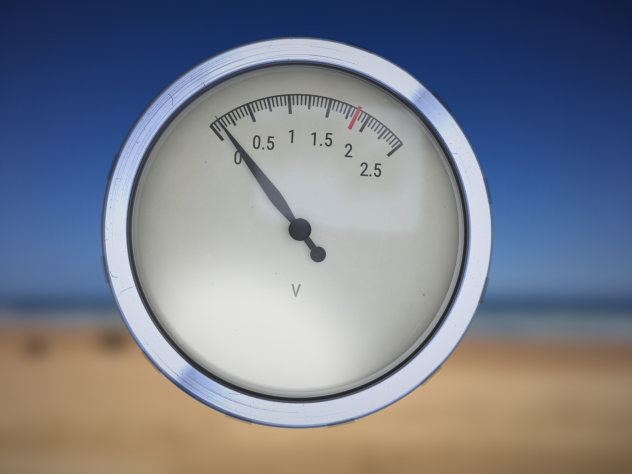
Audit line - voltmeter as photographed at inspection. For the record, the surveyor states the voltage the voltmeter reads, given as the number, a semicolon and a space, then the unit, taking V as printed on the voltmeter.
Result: 0.1; V
